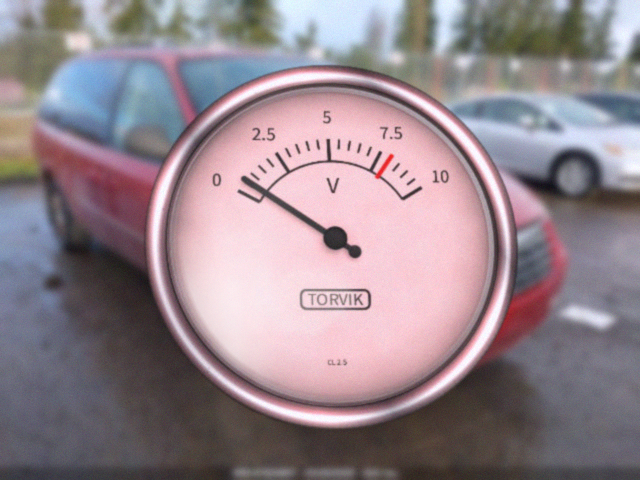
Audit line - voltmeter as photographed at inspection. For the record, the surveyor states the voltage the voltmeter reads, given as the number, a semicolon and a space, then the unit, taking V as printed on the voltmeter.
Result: 0.5; V
